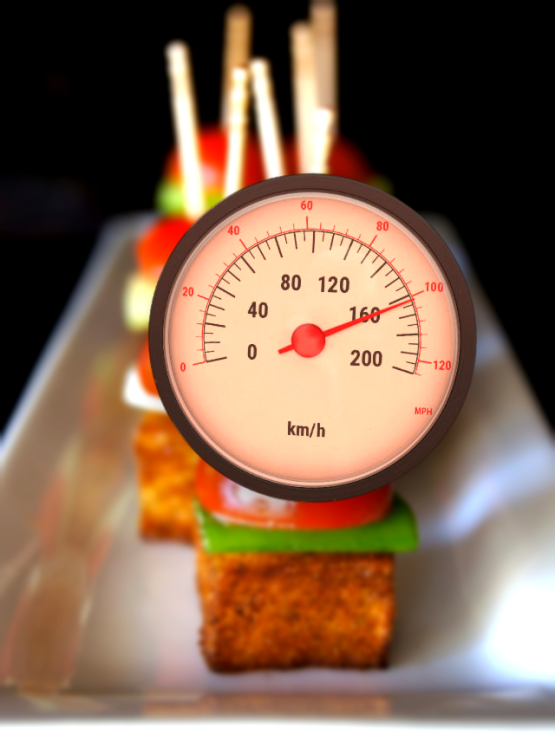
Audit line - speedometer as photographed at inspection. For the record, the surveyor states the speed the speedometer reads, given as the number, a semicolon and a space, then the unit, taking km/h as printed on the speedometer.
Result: 162.5; km/h
